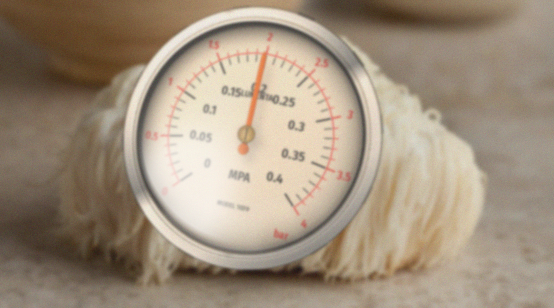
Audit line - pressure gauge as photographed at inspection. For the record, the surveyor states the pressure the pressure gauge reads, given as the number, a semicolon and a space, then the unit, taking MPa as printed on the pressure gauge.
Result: 0.2; MPa
